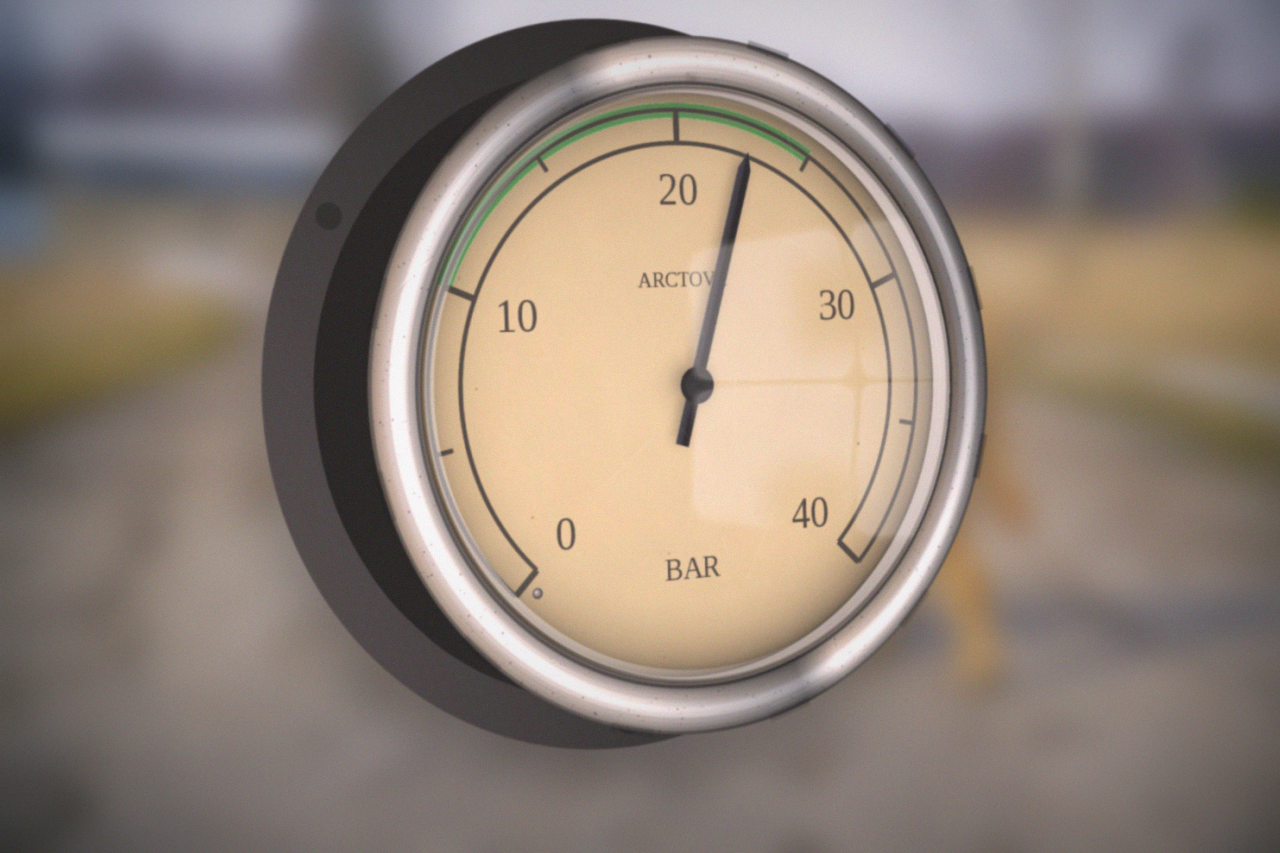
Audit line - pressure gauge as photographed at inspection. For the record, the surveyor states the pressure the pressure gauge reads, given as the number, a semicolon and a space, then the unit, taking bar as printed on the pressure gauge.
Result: 22.5; bar
